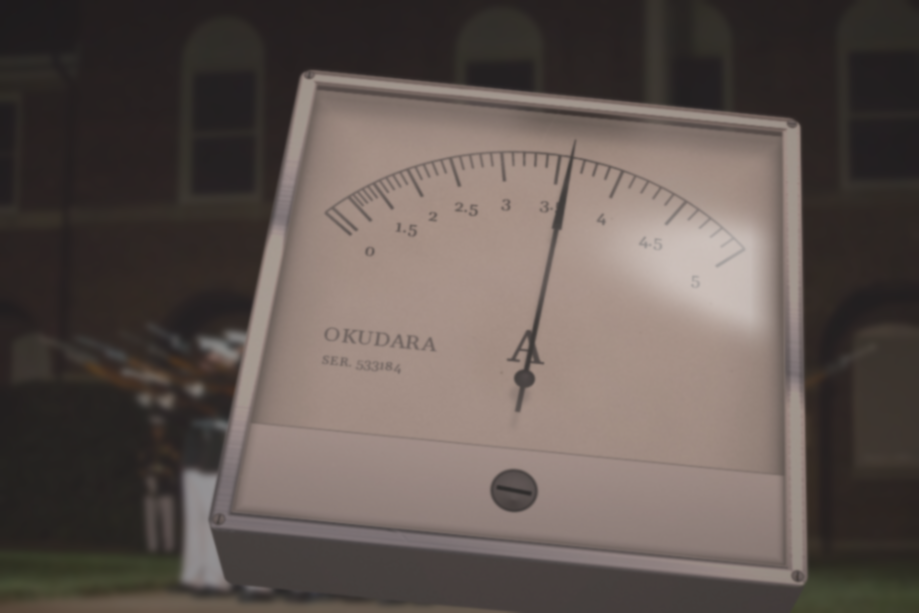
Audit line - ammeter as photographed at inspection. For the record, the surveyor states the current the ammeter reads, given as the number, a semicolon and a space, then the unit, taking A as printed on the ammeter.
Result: 3.6; A
